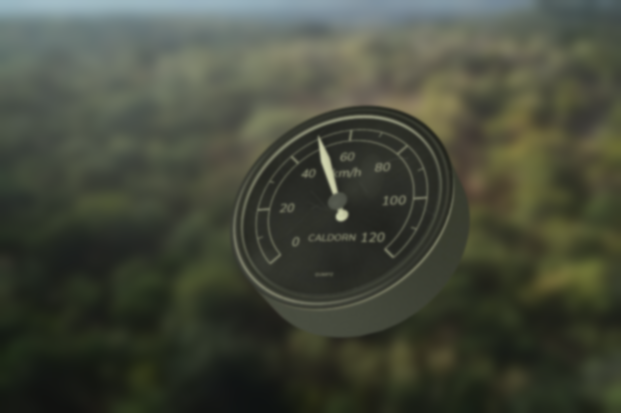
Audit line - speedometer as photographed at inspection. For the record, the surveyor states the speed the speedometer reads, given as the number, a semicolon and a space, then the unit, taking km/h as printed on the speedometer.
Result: 50; km/h
